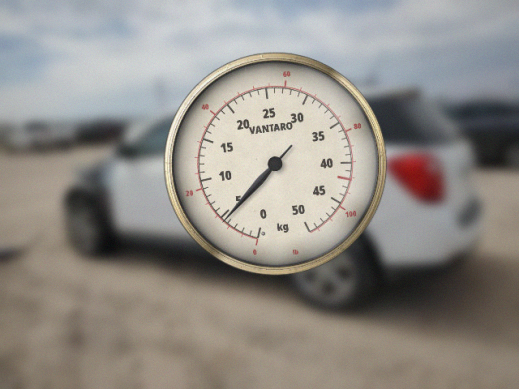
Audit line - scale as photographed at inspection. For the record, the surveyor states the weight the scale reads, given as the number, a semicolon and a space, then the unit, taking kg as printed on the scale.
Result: 4.5; kg
